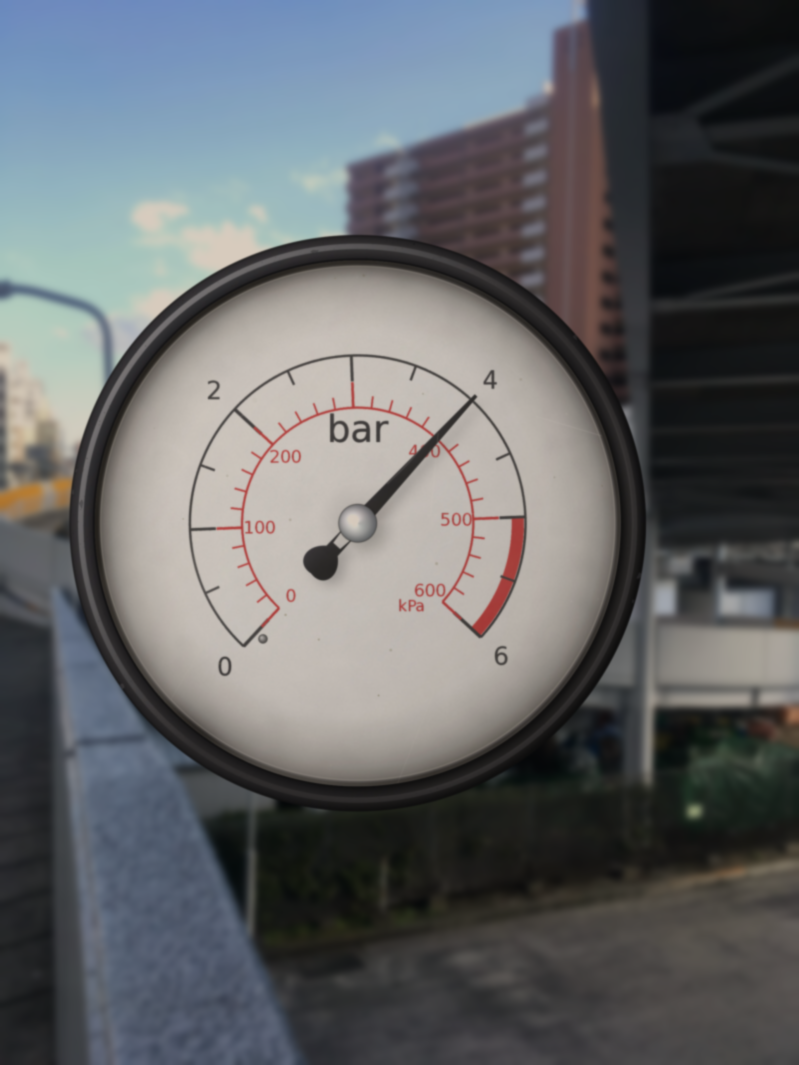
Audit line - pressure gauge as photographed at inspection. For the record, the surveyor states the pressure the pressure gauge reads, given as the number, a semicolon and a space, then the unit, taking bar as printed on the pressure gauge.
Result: 4; bar
